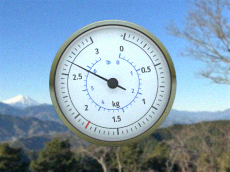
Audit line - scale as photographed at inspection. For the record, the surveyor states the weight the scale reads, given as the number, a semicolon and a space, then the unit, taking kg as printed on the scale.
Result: 2.65; kg
